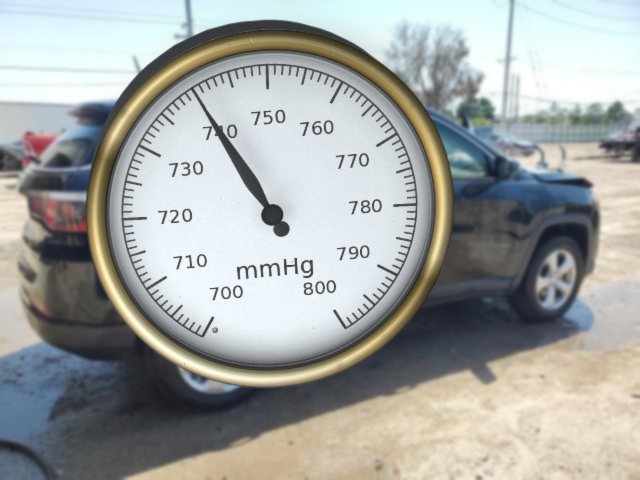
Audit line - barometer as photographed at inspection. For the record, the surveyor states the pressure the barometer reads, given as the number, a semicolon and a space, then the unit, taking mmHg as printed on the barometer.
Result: 740; mmHg
